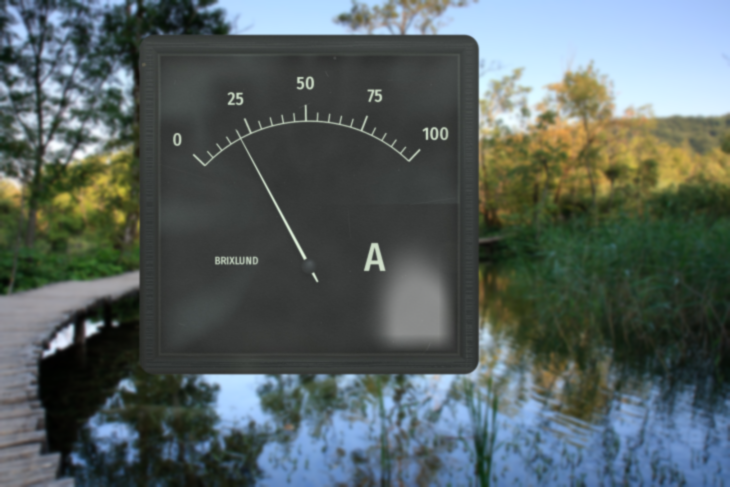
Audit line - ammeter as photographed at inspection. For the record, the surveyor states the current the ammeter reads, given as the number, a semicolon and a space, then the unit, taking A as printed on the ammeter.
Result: 20; A
